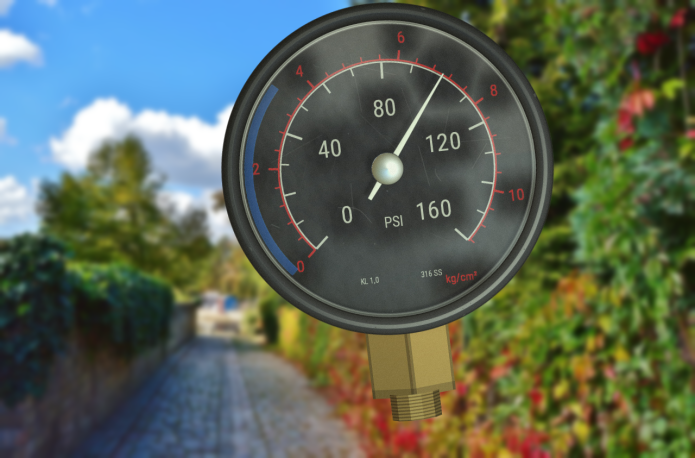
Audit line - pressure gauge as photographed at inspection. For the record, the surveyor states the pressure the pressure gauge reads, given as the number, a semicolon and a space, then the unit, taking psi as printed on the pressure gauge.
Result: 100; psi
